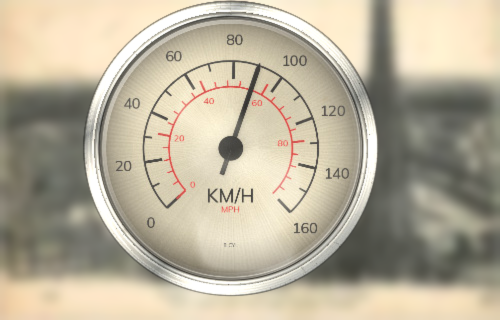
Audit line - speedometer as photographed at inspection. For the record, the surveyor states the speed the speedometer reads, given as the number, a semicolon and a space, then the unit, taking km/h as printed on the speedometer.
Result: 90; km/h
